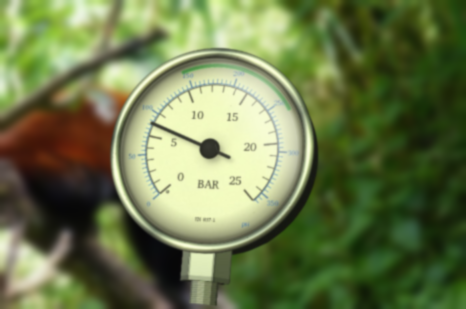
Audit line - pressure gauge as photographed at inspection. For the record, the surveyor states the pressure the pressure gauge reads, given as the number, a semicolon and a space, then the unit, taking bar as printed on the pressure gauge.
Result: 6; bar
